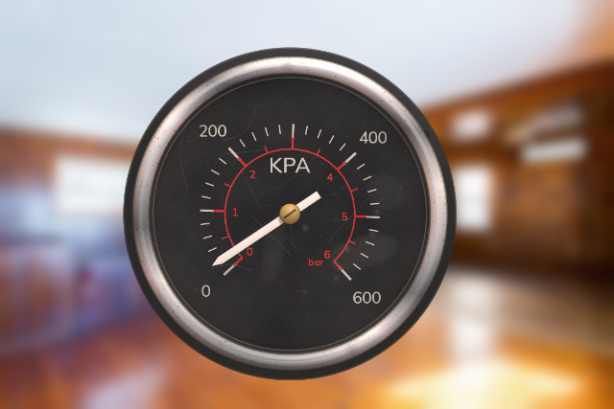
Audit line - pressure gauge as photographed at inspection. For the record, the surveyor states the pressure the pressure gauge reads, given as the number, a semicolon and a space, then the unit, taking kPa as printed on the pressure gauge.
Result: 20; kPa
